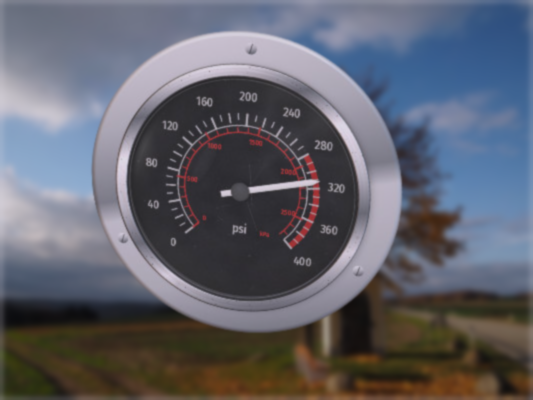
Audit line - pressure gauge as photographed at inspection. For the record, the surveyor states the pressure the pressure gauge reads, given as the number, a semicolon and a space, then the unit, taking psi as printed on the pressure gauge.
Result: 310; psi
